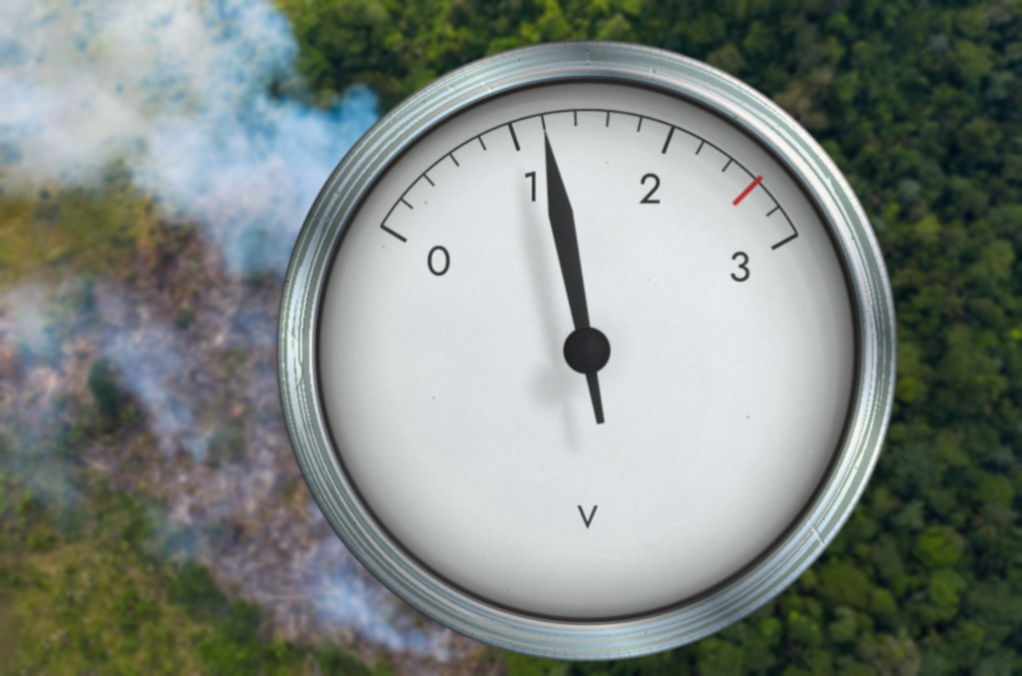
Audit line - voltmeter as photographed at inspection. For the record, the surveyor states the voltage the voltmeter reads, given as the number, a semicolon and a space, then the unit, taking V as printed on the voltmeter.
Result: 1.2; V
